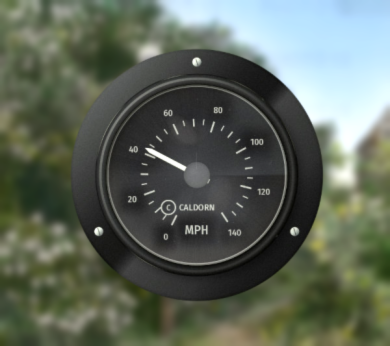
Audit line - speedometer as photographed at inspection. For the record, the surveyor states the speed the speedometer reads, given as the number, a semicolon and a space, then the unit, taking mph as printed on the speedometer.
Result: 42.5; mph
